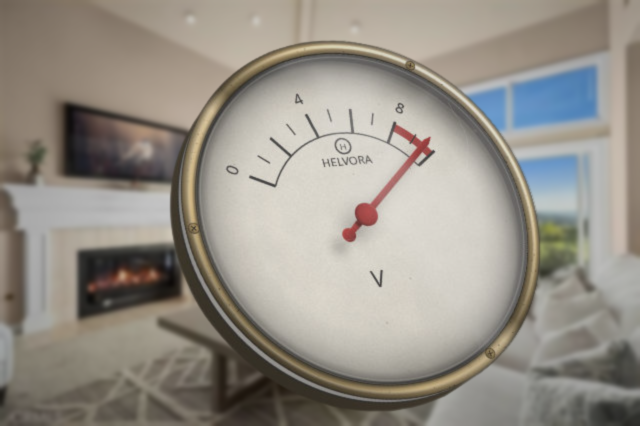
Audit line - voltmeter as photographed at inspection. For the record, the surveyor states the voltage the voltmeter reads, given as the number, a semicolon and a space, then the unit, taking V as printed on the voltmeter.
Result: 9.5; V
